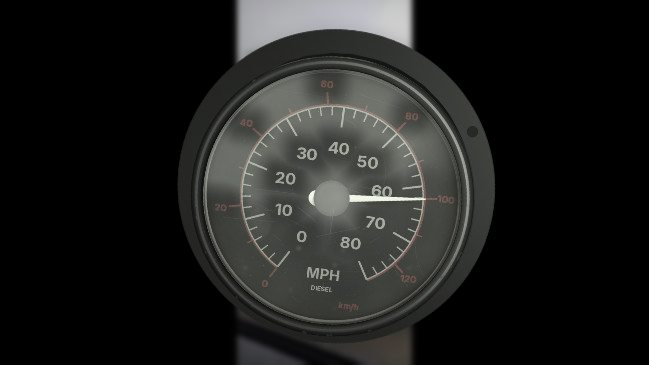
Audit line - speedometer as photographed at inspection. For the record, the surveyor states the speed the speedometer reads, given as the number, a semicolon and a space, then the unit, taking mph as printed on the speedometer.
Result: 62; mph
